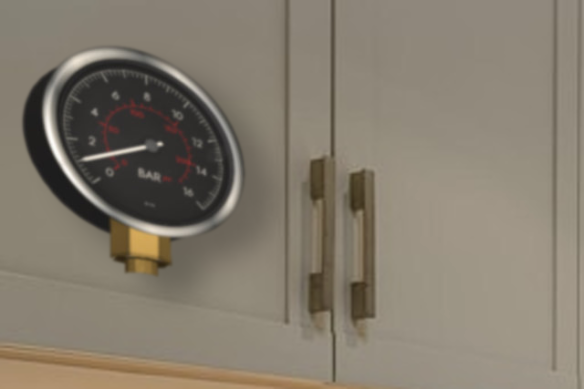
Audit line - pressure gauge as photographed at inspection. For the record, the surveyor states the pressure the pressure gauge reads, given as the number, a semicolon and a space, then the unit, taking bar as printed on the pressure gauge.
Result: 1; bar
